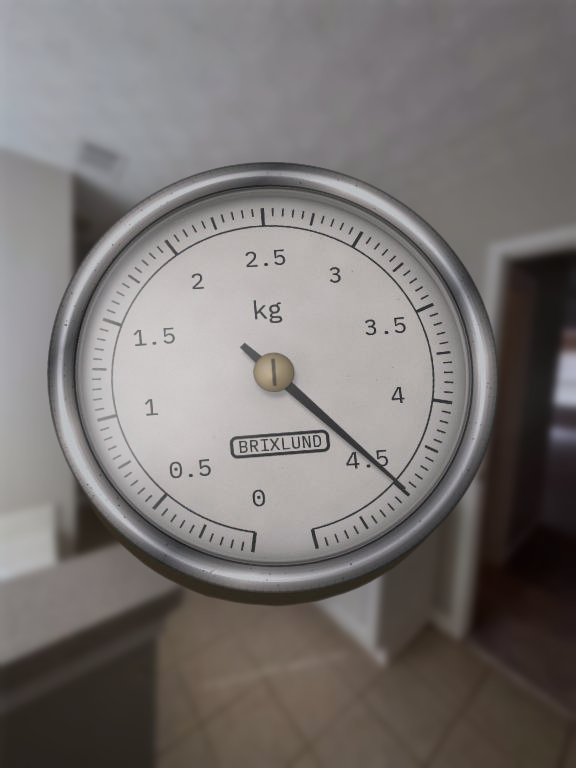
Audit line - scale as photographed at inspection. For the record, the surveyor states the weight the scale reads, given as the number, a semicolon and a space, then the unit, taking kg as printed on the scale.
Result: 4.5; kg
